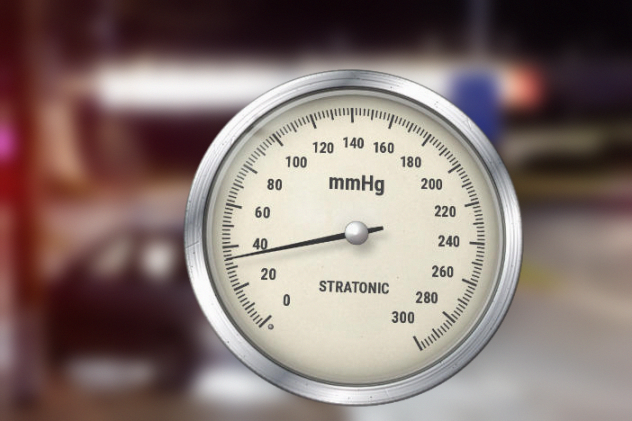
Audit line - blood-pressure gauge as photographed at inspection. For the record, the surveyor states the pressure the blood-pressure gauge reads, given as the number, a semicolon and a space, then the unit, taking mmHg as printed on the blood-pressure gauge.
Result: 34; mmHg
